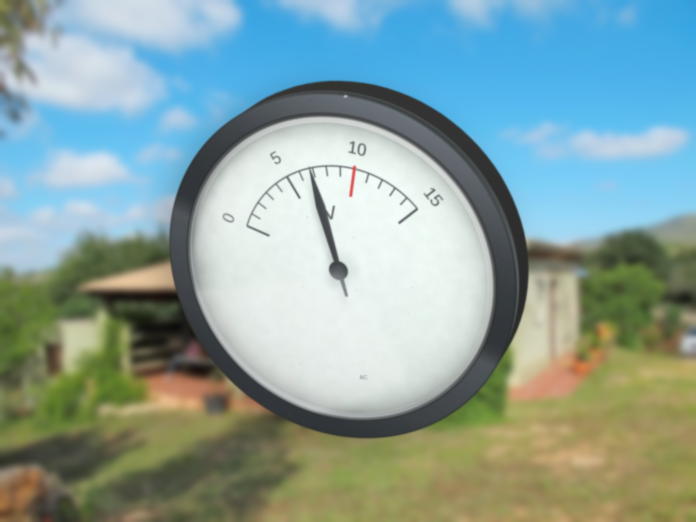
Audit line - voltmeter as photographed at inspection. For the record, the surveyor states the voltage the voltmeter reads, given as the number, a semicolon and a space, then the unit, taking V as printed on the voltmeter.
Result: 7; V
